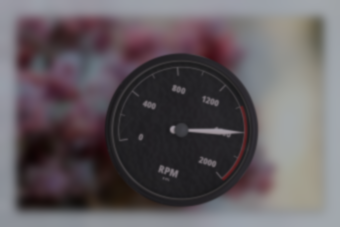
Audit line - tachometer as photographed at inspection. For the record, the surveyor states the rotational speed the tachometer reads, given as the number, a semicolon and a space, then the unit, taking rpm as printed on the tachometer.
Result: 1600; rpm
